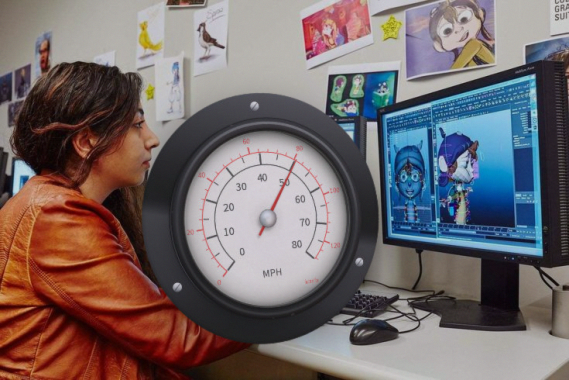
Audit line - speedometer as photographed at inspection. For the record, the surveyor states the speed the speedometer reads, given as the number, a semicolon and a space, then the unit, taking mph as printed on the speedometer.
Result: 50; mph
